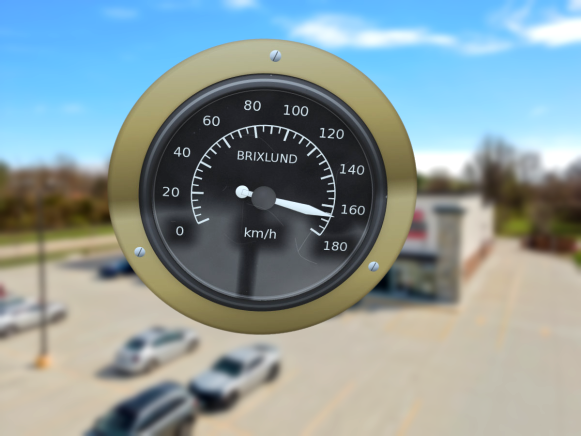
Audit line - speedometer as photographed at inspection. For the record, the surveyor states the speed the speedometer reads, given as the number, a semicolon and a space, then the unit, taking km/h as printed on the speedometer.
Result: 165; km/h
